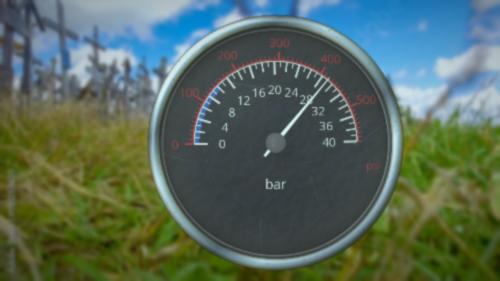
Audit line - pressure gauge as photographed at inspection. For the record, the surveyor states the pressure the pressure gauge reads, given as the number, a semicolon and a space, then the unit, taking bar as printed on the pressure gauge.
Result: 29; bar
